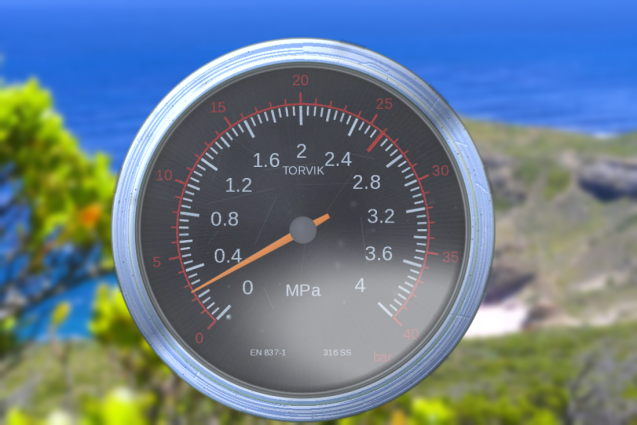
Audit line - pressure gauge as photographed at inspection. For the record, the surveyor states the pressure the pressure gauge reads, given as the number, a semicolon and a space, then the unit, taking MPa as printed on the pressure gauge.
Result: 0.25; MPa
